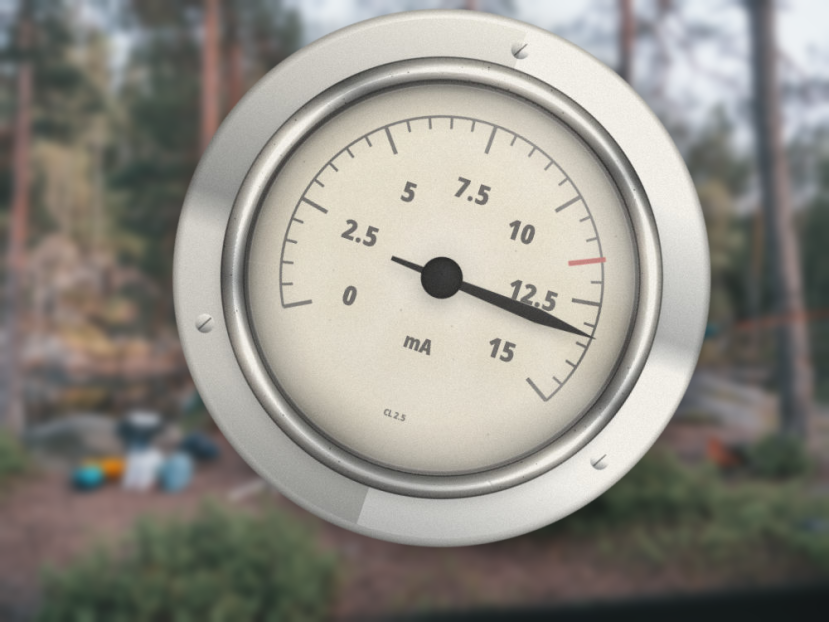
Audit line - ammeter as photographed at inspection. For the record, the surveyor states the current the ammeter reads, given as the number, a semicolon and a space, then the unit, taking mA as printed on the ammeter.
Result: 13.25; mA
